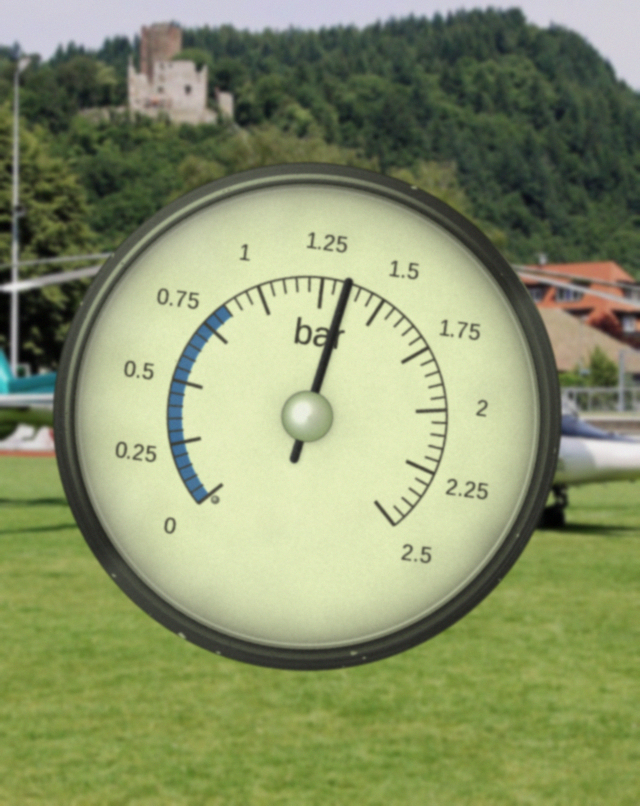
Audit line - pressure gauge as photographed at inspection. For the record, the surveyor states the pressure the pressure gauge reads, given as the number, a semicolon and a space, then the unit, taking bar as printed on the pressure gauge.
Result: 1.35; bar
